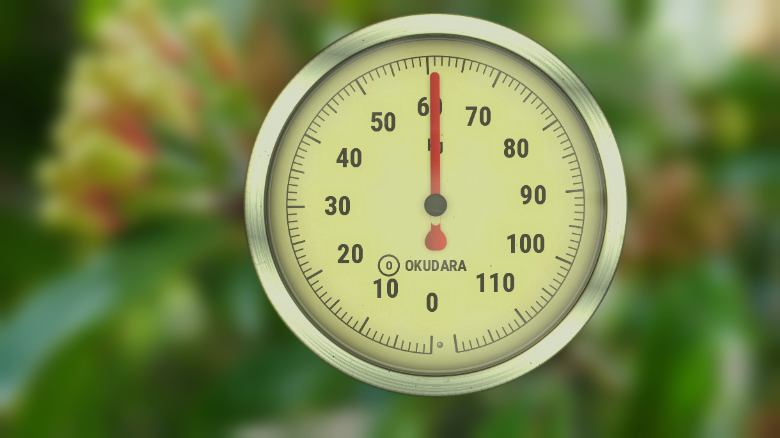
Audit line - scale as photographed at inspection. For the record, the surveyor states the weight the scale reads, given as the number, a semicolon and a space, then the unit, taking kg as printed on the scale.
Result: 61; kg
